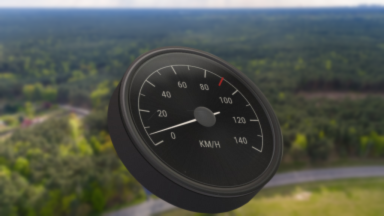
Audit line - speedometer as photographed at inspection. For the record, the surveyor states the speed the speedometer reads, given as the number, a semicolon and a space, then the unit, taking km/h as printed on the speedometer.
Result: 5; km/h
